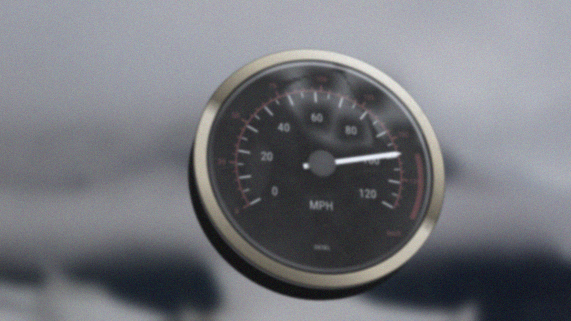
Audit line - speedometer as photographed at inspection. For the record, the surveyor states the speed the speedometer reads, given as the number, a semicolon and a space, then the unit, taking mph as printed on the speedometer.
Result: 100; mph
